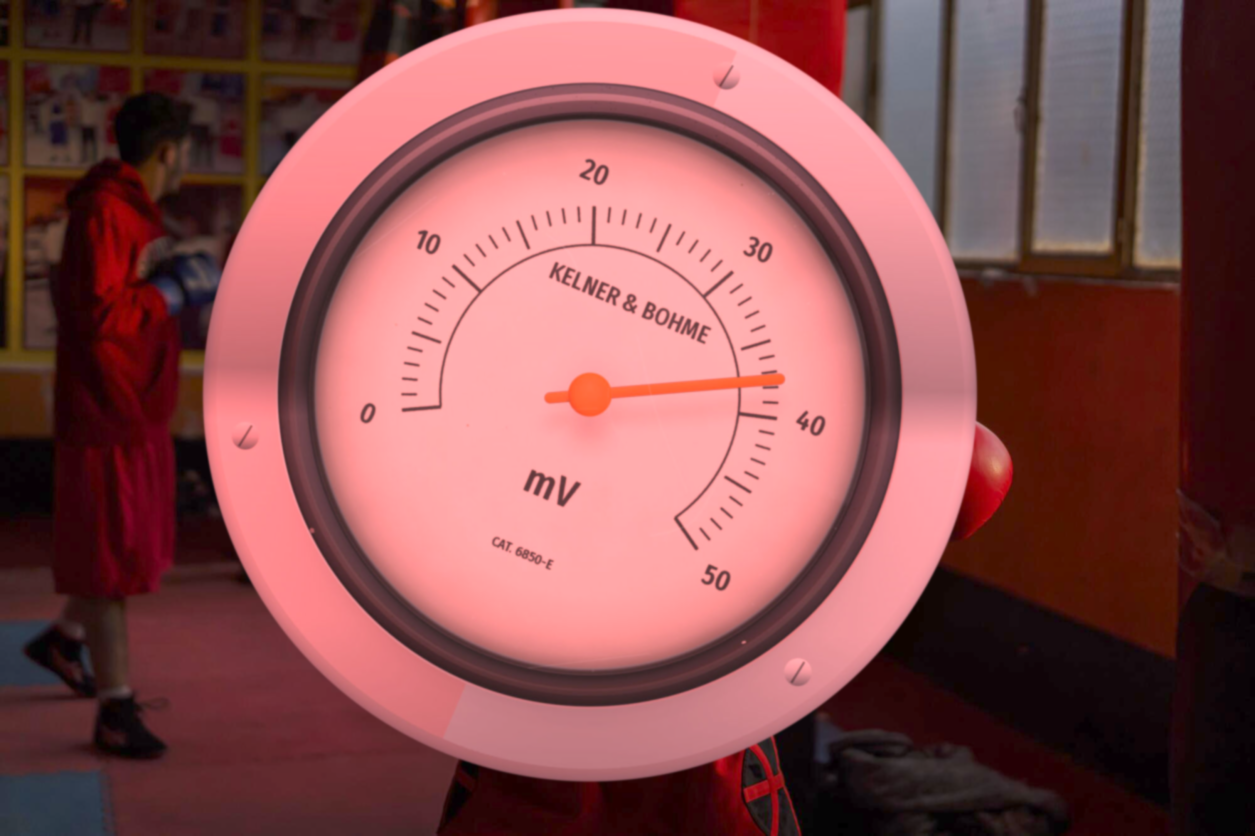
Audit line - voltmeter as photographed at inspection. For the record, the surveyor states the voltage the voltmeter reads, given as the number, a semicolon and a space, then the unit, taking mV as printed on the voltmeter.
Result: 37.5; mV
